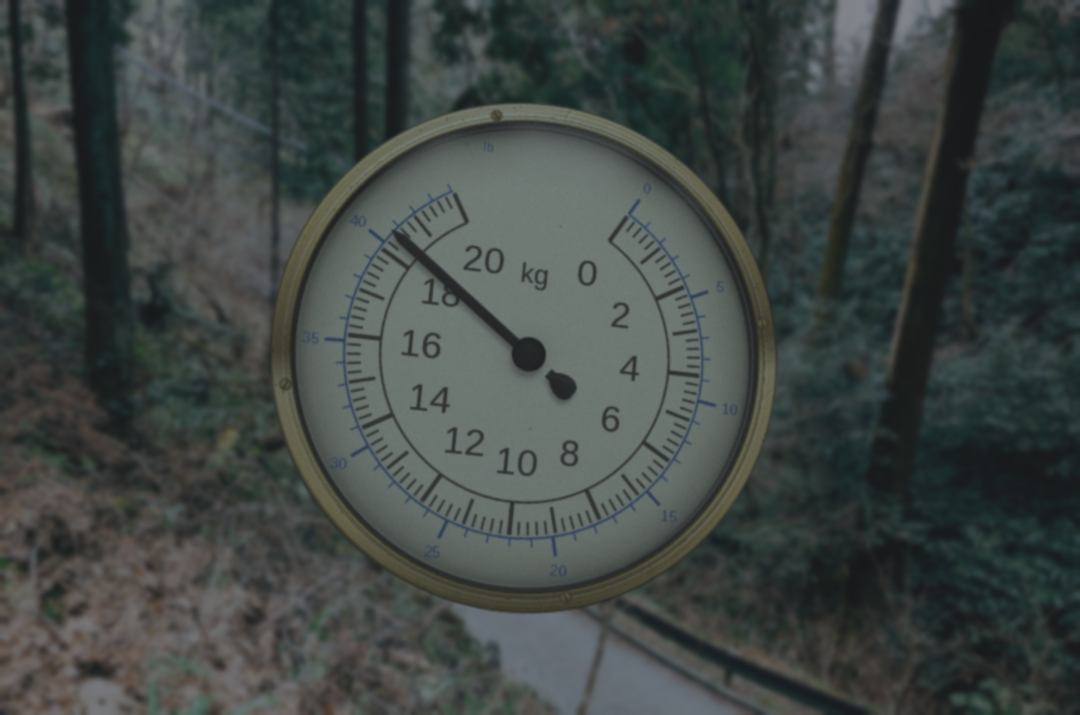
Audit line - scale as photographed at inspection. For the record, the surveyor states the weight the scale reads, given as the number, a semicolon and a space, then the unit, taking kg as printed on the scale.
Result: 18.4; kg
